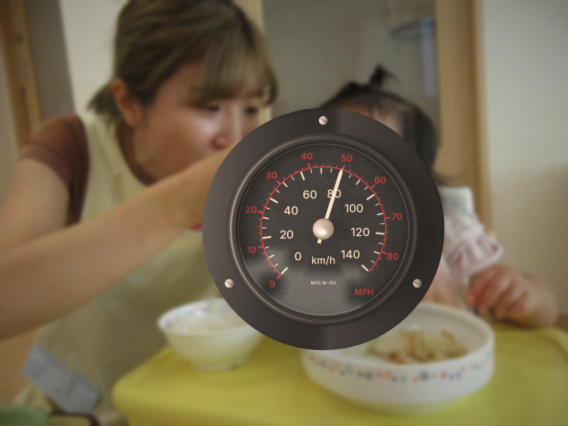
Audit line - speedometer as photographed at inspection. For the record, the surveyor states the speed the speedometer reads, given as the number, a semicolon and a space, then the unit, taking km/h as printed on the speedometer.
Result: 80; km/h
